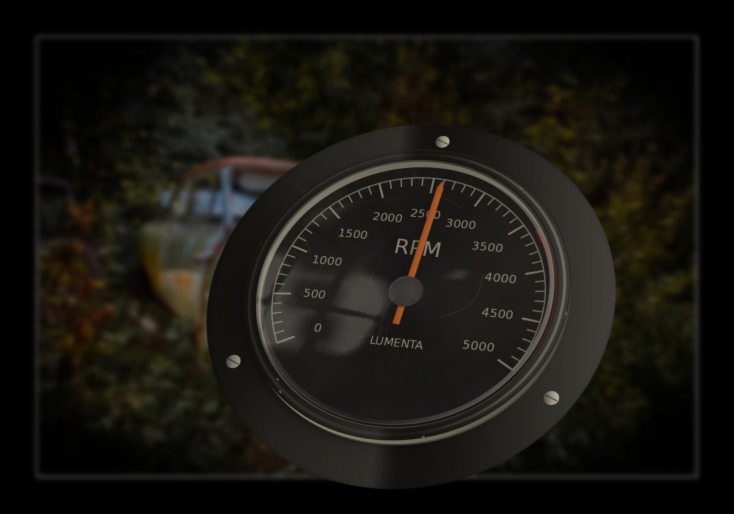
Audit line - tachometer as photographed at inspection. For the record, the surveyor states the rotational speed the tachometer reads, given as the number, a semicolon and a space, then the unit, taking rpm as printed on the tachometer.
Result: 2600; rpm
